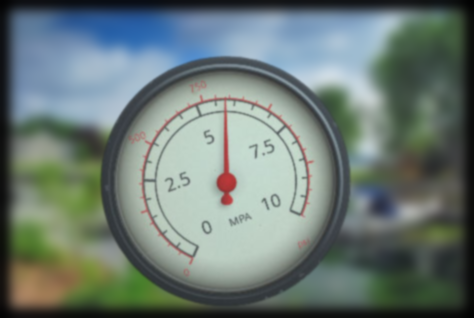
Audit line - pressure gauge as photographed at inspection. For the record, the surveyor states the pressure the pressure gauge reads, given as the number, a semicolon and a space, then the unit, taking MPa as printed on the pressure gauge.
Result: 5.75; MPa
